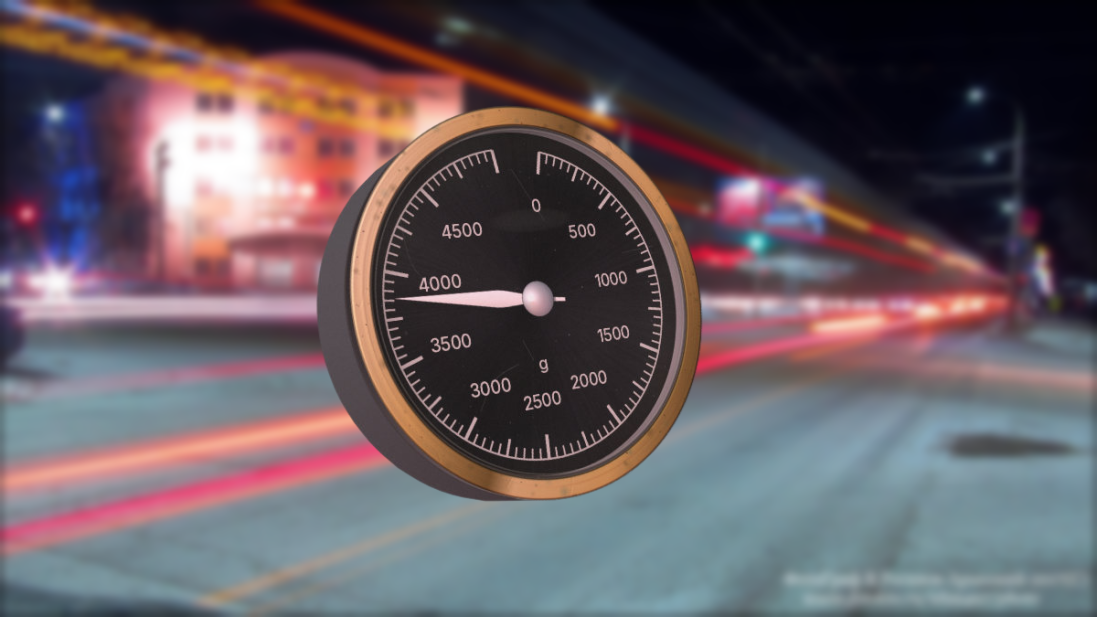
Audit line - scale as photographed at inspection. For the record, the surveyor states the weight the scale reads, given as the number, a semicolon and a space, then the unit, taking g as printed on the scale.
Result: 3850; g
